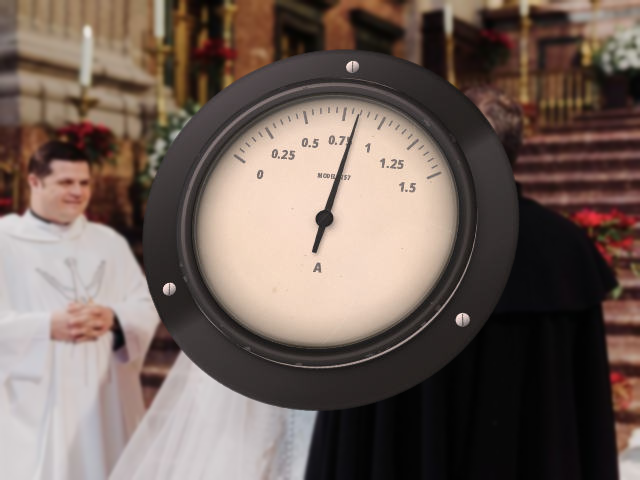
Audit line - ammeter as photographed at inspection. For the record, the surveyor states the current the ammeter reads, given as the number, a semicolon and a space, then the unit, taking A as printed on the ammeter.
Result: 0.85; A
